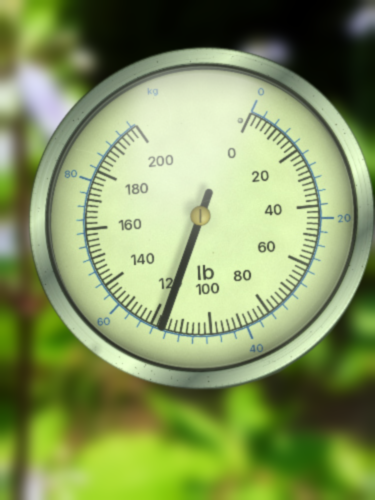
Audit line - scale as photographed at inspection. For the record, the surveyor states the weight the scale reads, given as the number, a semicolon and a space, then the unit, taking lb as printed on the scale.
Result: 116; lb
